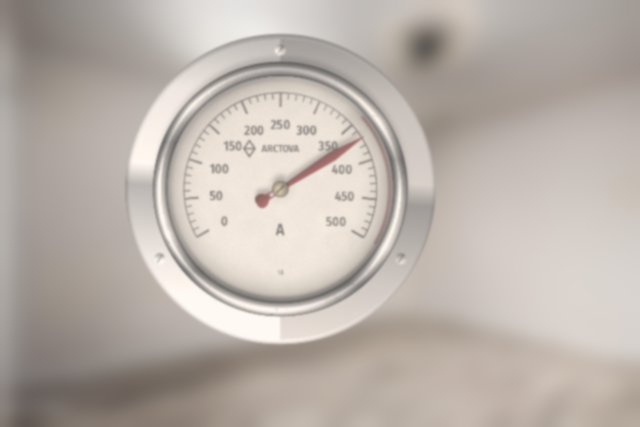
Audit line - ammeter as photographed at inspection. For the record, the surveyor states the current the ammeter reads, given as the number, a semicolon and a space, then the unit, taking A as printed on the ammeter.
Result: 370; A
